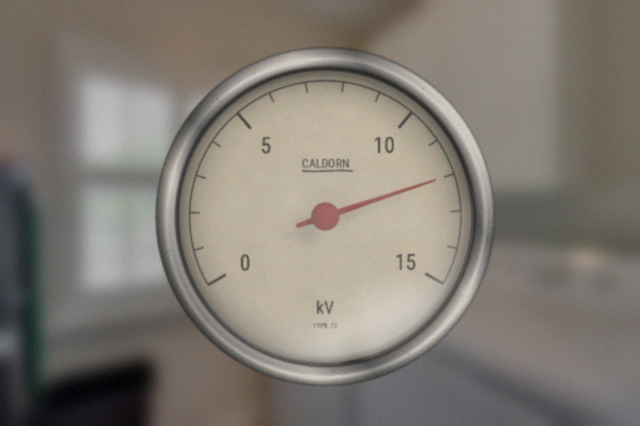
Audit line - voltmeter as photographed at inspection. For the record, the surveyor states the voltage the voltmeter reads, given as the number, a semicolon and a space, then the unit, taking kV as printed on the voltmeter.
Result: 12; kV
